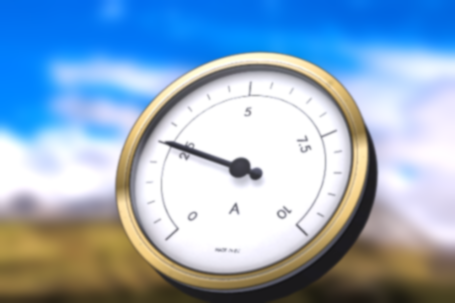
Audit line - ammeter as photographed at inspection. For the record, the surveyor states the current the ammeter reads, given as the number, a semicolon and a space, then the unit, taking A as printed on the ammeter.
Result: 2.5; A
